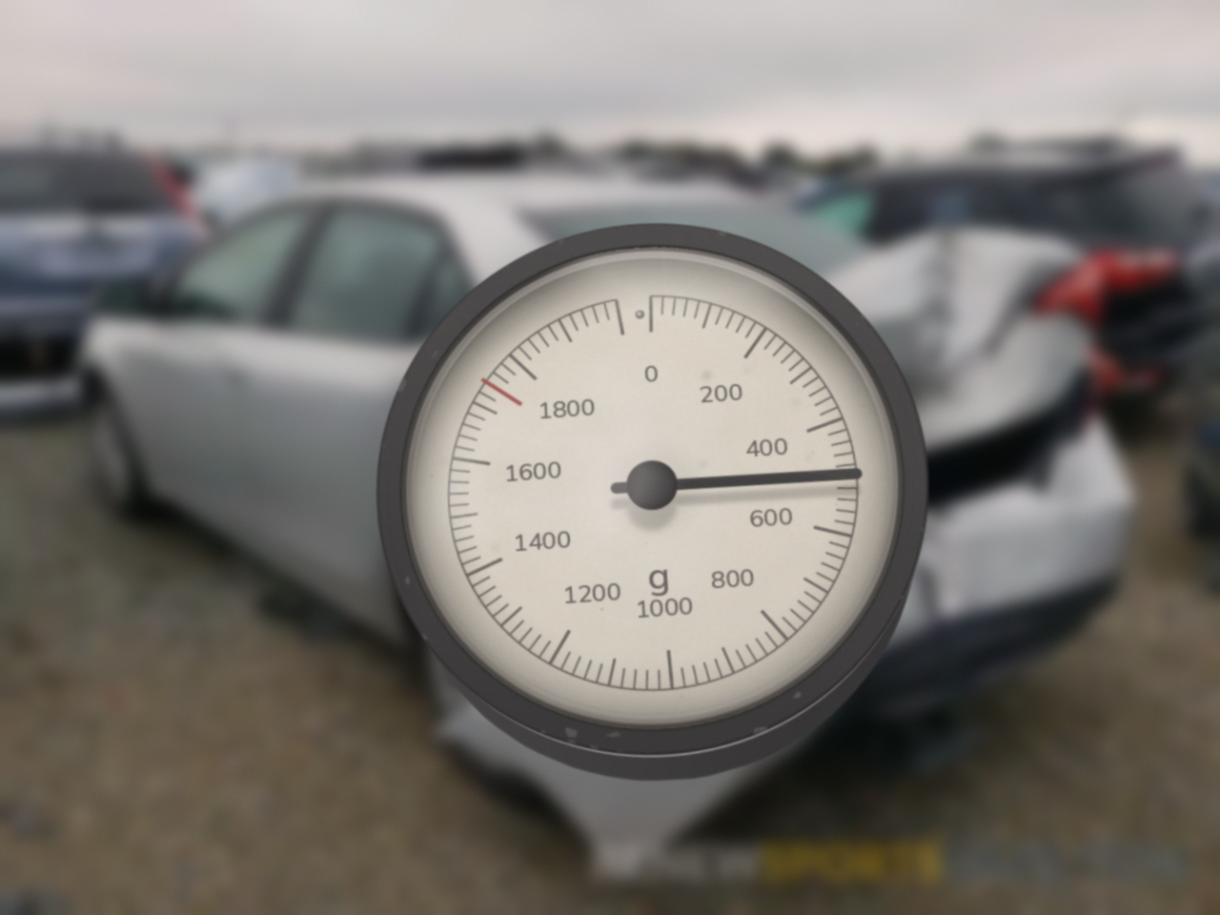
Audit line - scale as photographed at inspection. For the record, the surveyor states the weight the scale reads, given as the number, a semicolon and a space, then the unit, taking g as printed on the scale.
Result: 500; g
